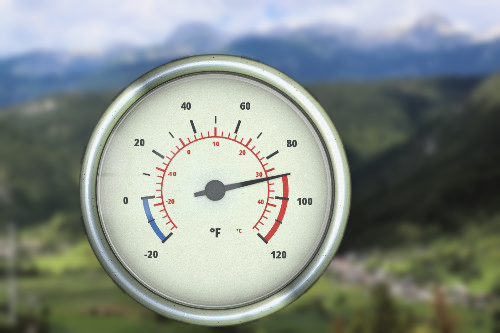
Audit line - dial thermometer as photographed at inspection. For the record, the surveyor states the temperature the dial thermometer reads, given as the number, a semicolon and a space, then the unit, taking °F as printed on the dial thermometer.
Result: 90; °F
